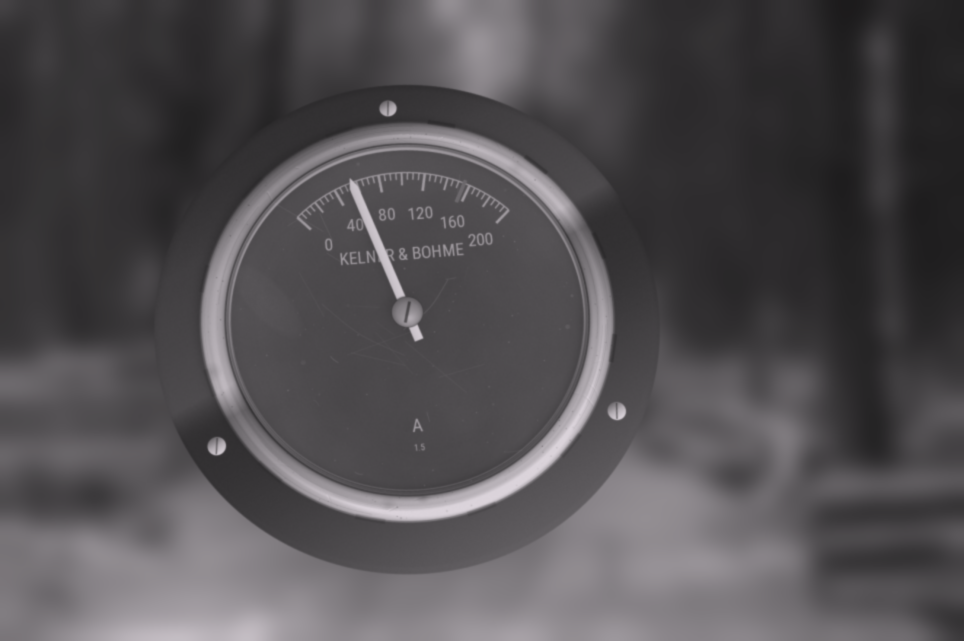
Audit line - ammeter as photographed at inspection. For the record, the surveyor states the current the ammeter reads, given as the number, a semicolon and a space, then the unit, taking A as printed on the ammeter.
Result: 55; A
